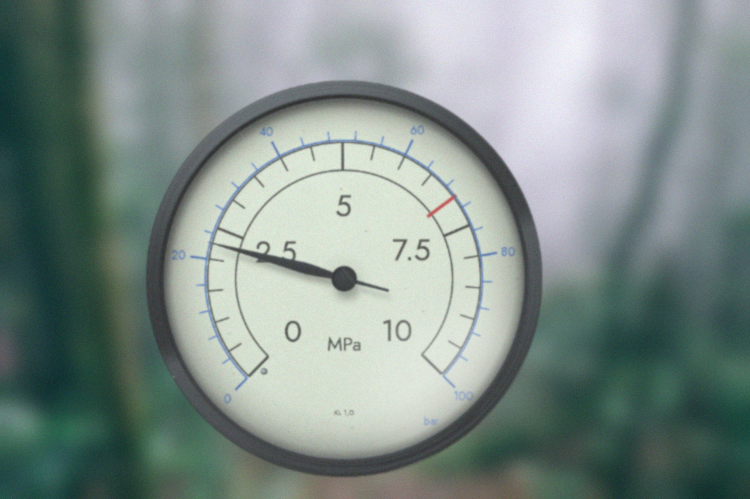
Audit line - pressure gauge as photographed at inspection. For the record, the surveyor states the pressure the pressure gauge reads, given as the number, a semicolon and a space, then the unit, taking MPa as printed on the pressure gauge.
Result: 2.25; MPa
